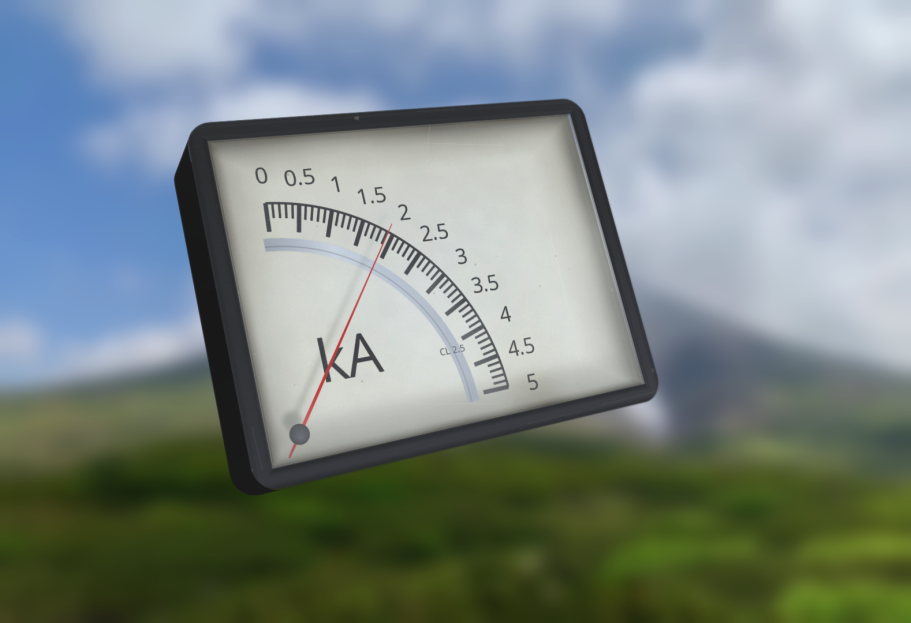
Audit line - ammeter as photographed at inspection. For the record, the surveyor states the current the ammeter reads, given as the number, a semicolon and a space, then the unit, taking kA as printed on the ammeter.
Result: 1.9; kA
